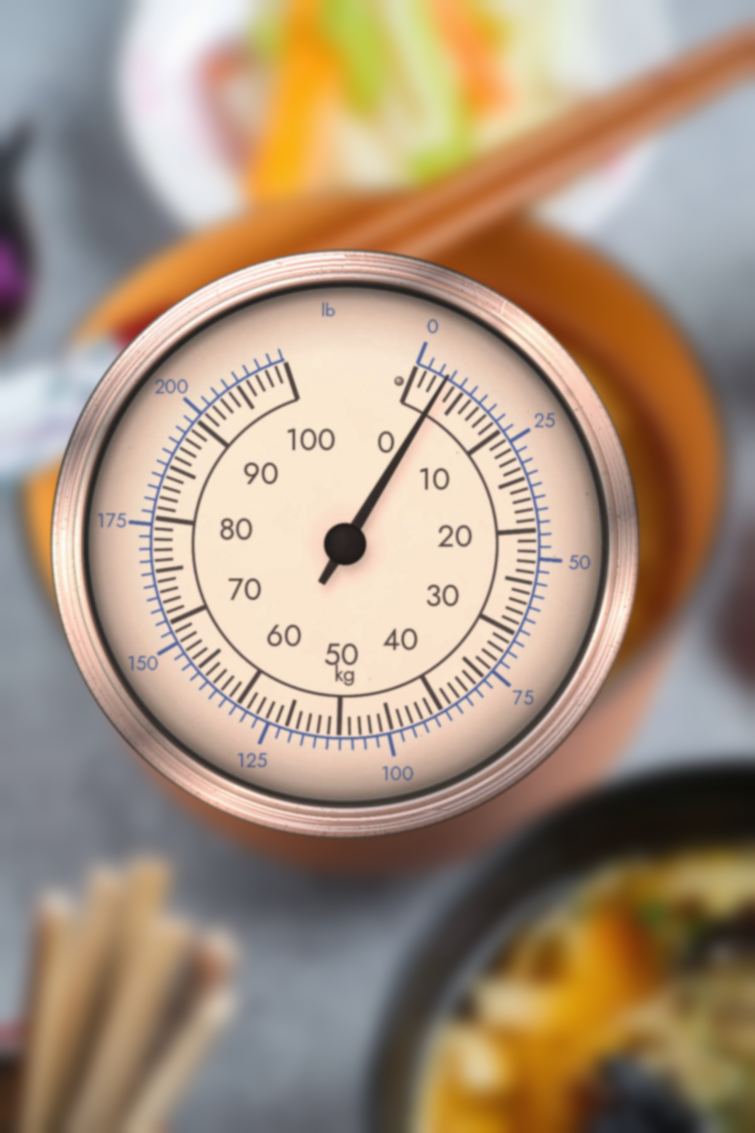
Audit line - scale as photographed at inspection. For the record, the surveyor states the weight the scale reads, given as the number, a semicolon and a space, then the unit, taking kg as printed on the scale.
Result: 3; kg
